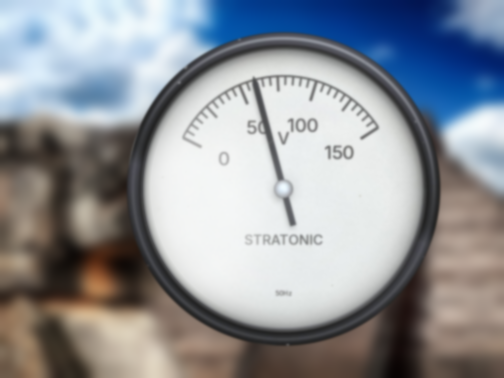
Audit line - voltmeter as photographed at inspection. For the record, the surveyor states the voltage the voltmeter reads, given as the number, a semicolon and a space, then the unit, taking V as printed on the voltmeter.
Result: 60; V
